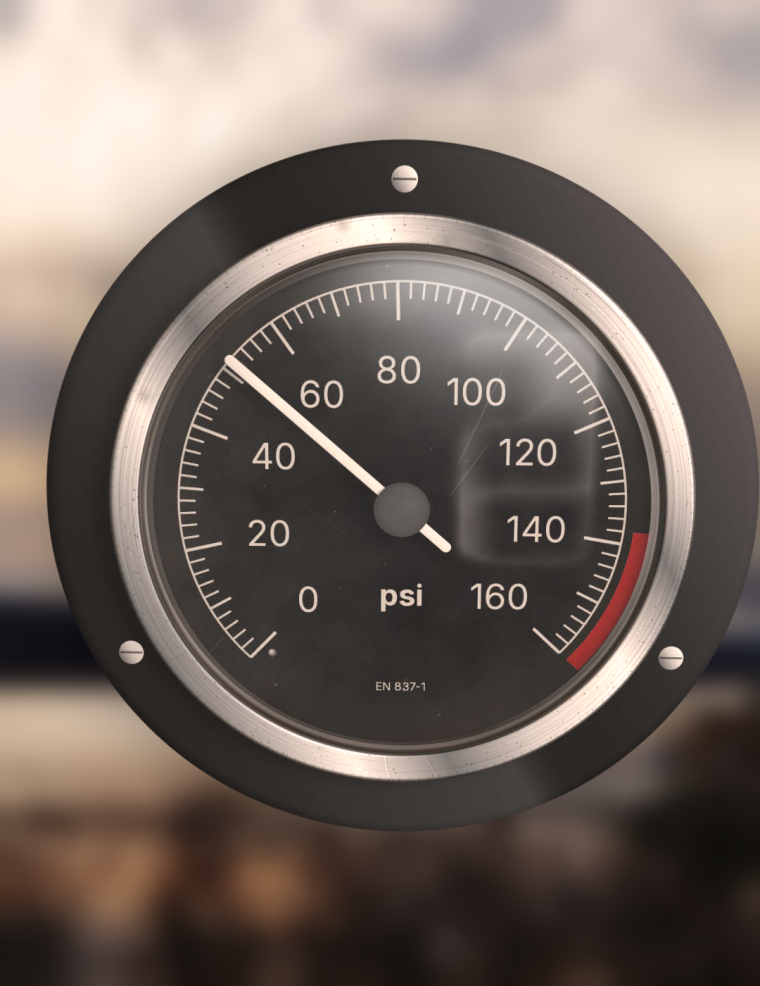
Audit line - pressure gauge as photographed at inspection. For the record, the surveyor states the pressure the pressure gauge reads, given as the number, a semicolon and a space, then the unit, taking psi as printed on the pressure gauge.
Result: 52; psi
